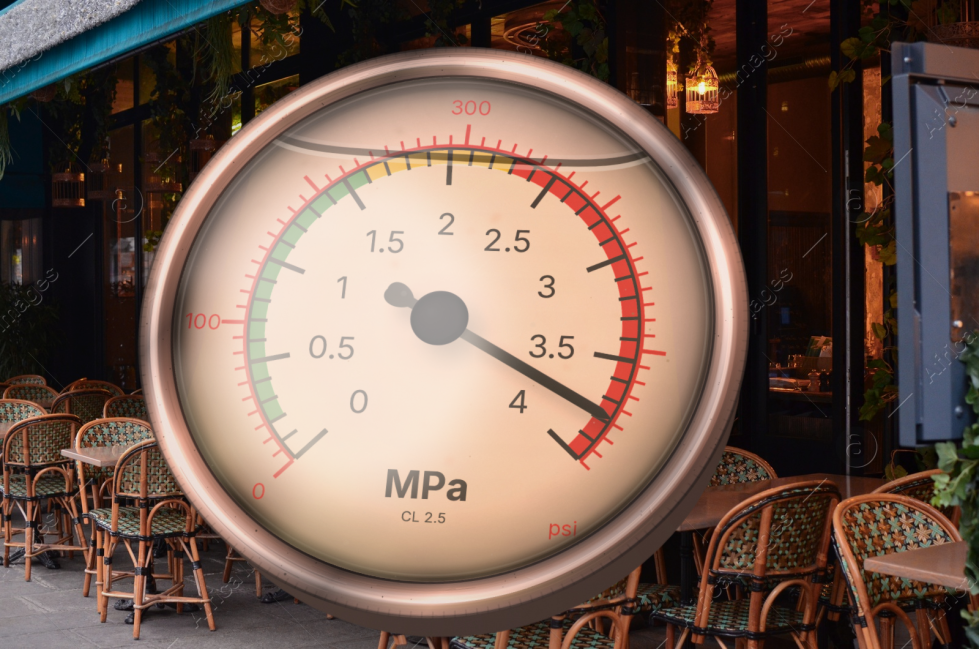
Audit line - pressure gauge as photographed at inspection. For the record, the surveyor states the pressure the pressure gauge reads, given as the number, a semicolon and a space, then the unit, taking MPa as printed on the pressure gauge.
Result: 3.8; MPa
